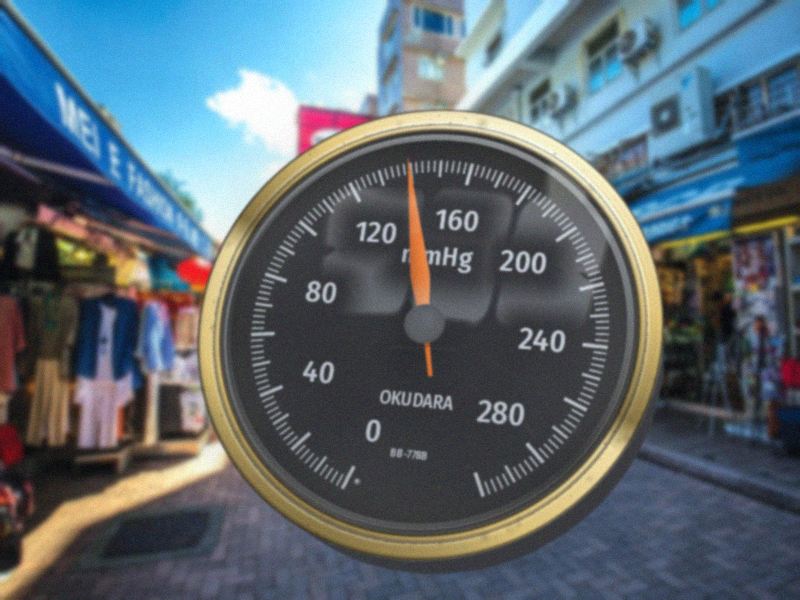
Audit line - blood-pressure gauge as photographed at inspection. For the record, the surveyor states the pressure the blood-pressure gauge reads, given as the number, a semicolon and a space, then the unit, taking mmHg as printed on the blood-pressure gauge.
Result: 140; mmHg
